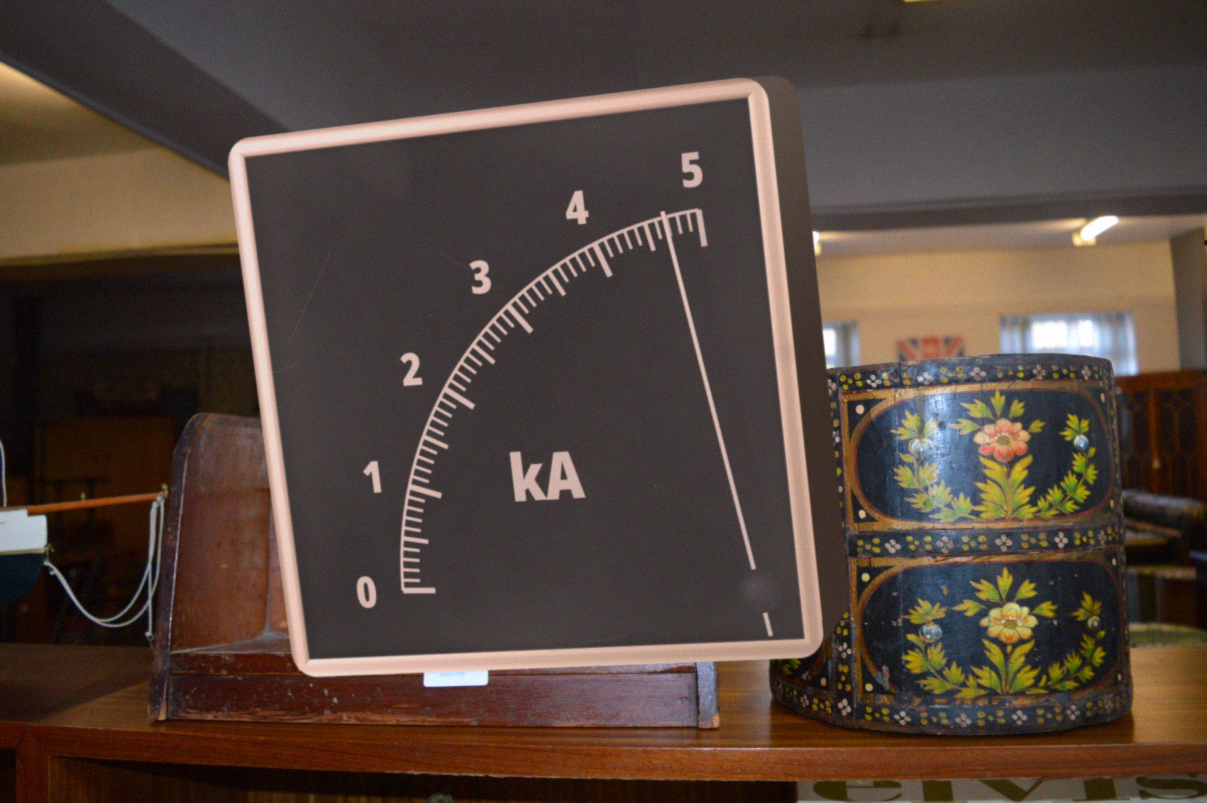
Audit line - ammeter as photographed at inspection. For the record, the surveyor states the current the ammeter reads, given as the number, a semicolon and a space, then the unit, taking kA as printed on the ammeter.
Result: 4.7; kA
